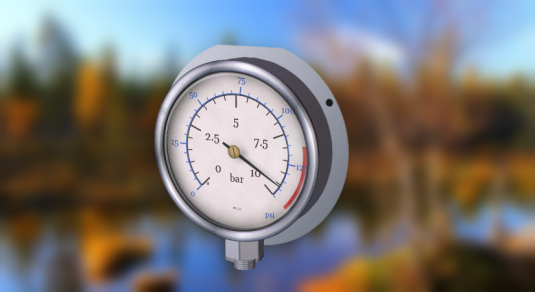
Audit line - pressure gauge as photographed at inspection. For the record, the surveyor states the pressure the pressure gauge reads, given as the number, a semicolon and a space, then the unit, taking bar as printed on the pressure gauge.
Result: 9.5; bar
